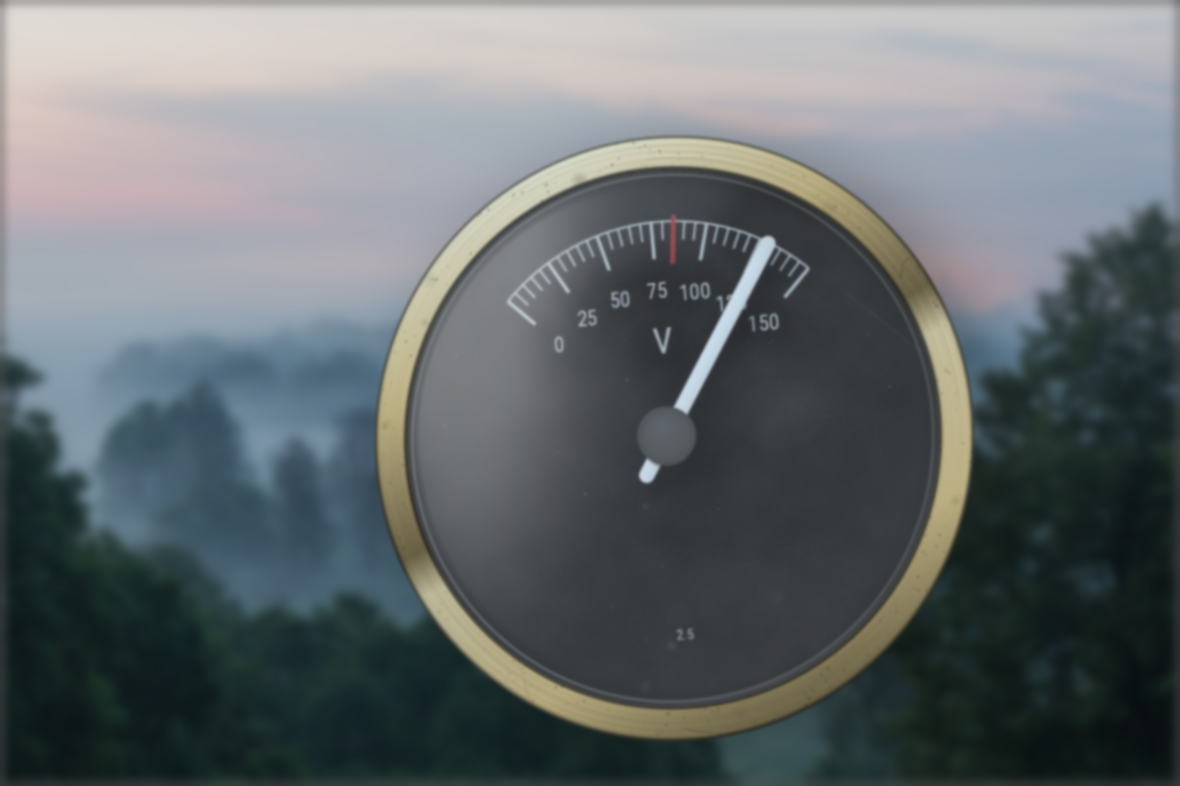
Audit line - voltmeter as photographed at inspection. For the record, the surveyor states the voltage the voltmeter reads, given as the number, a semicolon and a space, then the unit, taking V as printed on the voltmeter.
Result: 130; V
